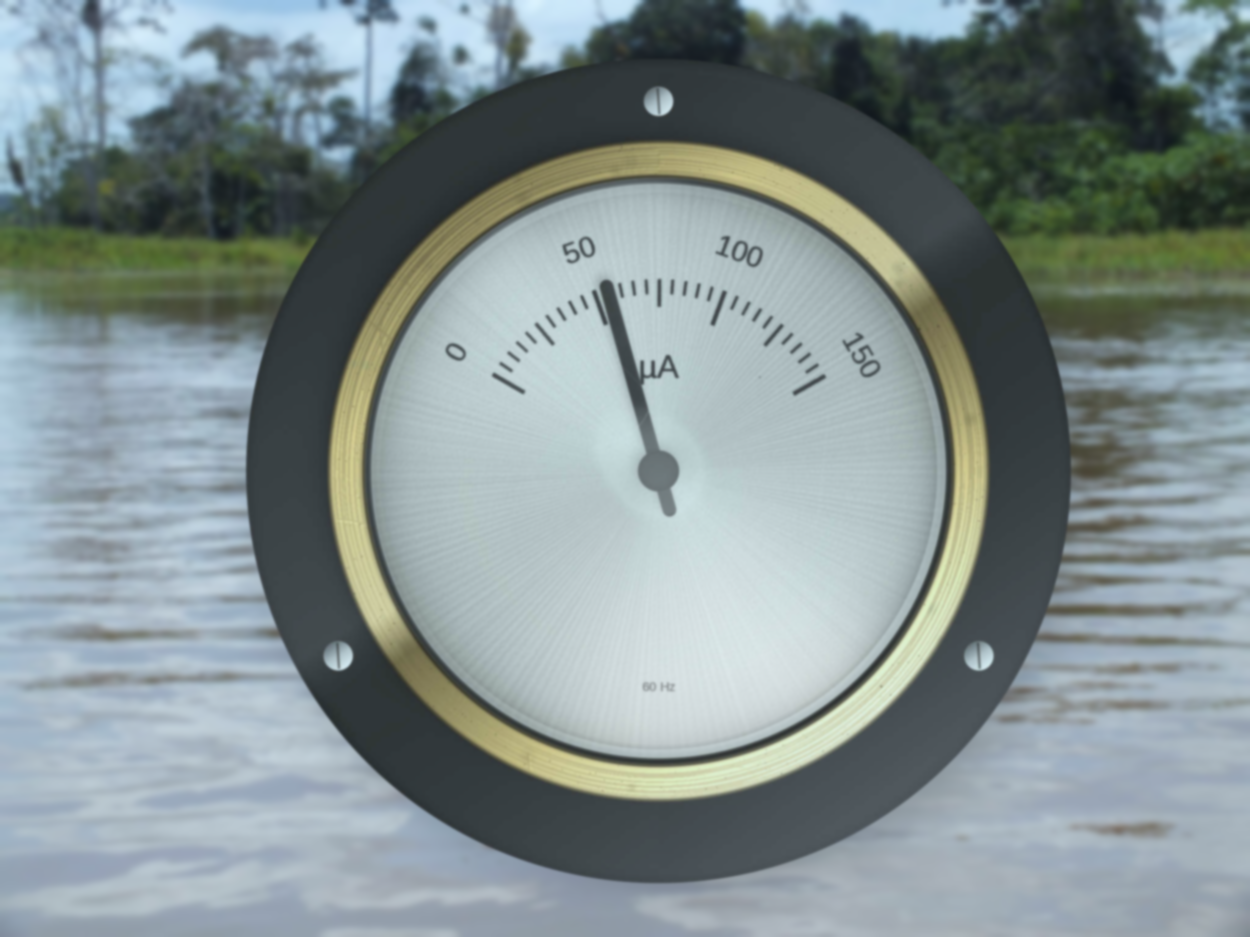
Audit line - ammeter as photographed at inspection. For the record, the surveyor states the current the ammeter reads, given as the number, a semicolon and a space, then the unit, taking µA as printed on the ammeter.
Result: 55; µA
